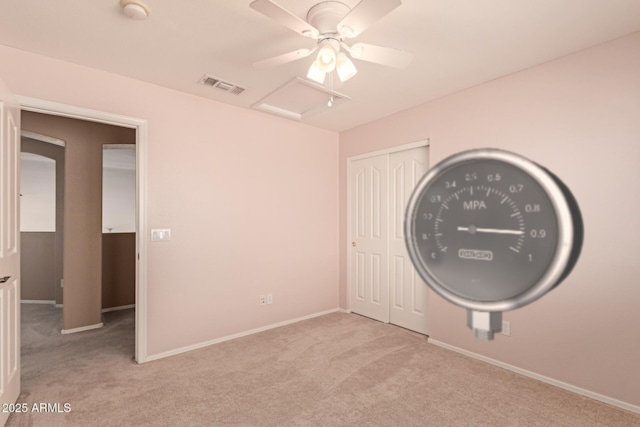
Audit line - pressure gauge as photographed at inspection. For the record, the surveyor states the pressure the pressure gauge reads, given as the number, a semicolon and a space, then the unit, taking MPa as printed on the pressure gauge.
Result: 0.9; MPa
